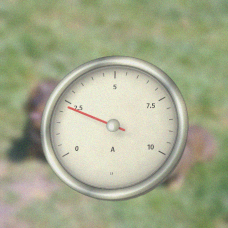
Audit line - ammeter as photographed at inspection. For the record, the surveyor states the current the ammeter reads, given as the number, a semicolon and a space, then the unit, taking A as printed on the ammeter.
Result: 2.25; A
